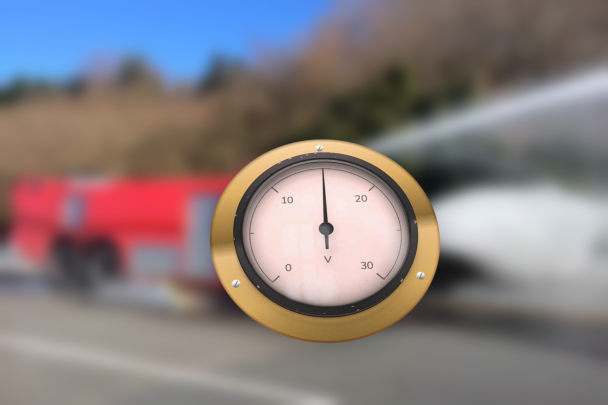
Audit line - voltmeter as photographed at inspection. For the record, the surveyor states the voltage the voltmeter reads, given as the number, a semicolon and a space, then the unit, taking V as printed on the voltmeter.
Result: 15; V
